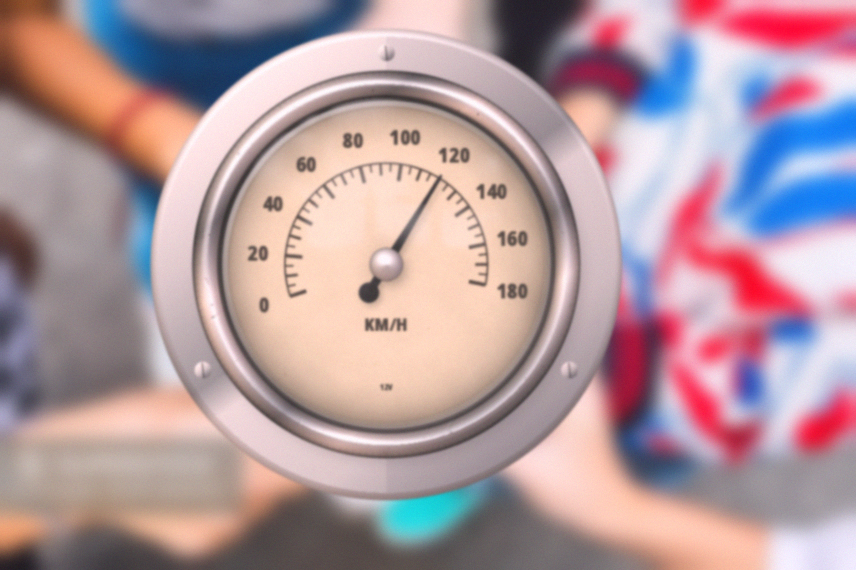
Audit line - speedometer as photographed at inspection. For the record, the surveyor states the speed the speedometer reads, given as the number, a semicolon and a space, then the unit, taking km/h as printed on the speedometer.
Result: 120; km/h
